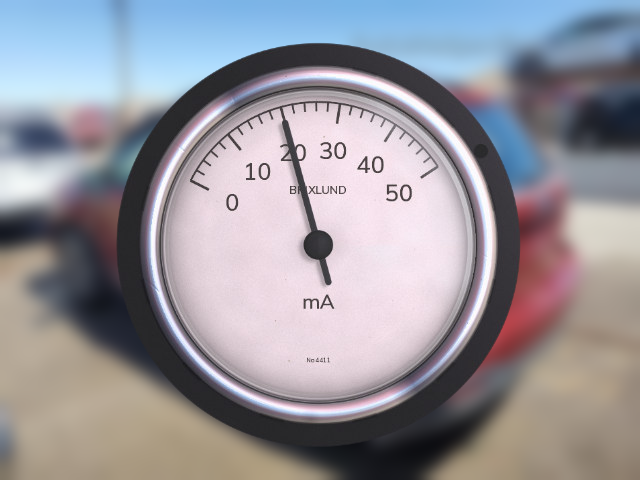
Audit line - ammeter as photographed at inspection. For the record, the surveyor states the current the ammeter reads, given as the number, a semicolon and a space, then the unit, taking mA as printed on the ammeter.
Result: 20; mA
